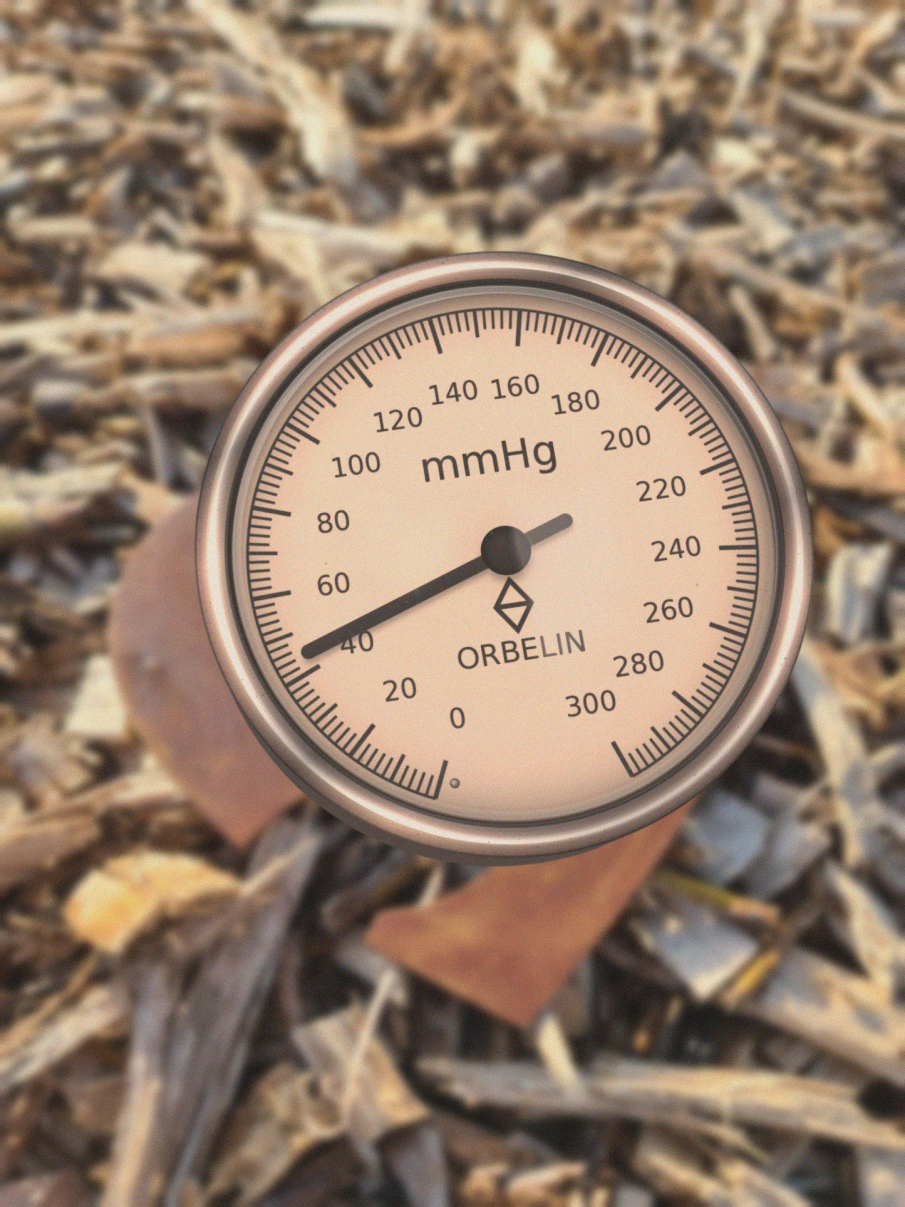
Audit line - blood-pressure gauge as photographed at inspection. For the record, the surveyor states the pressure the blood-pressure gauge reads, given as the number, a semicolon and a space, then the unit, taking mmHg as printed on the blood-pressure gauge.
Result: 44; mmHg
